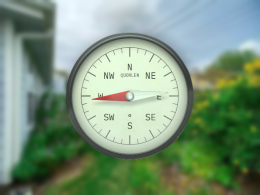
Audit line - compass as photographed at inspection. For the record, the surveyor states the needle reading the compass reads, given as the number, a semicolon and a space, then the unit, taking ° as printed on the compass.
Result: 265; °
